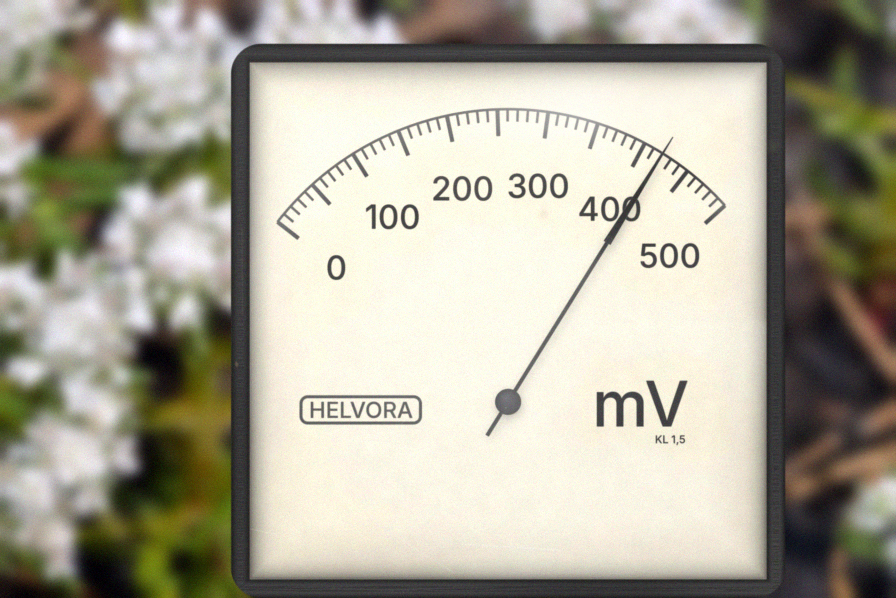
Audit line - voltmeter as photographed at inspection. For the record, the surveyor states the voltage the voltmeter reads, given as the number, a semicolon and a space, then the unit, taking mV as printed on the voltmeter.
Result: 420; mV
